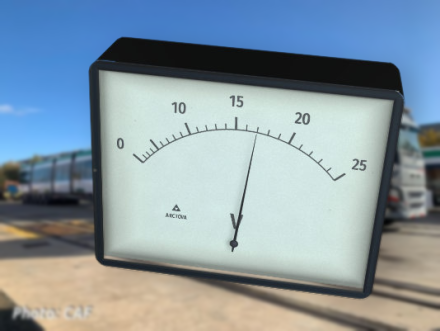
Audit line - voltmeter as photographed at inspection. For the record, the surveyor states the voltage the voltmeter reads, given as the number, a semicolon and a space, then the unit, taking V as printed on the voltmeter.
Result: 17; V
